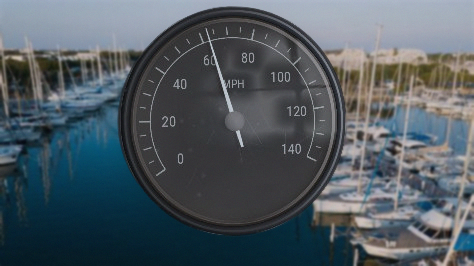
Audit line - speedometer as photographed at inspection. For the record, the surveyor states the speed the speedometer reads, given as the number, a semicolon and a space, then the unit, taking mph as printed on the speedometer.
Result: 62.5; mph
